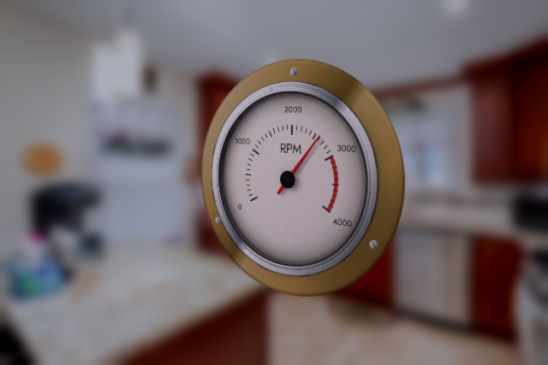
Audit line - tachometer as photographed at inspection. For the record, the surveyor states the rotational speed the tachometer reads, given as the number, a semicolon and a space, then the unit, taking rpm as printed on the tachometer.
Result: 2600; rpm
